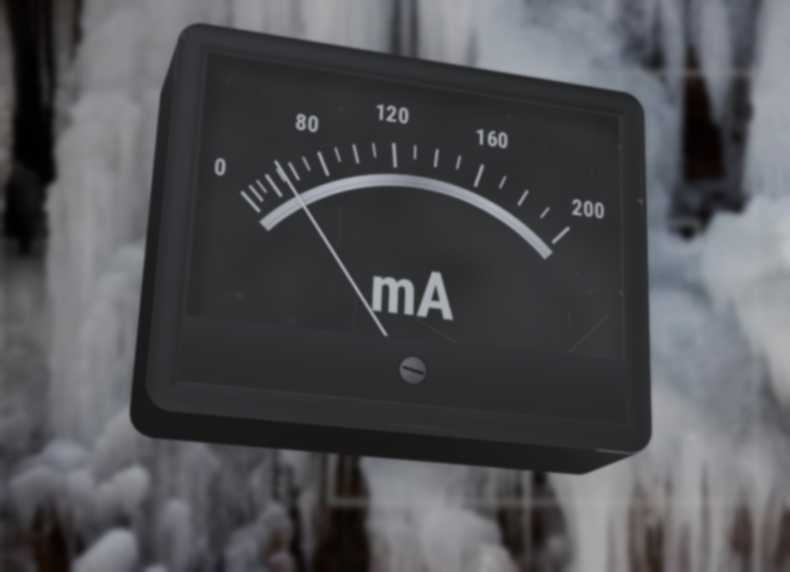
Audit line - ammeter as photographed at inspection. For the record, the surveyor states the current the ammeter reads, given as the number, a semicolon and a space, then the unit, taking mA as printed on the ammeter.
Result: 50; mA
